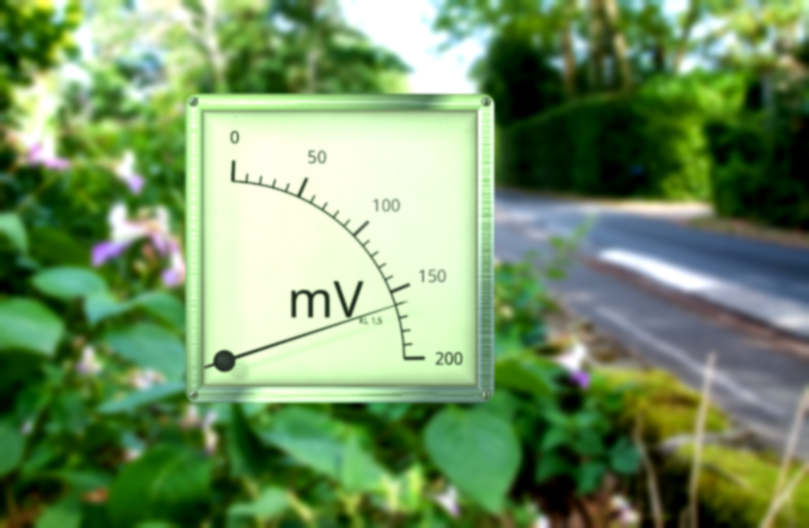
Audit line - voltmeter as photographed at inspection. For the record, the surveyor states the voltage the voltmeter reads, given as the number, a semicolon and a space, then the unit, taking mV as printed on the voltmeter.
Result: 160; mV
